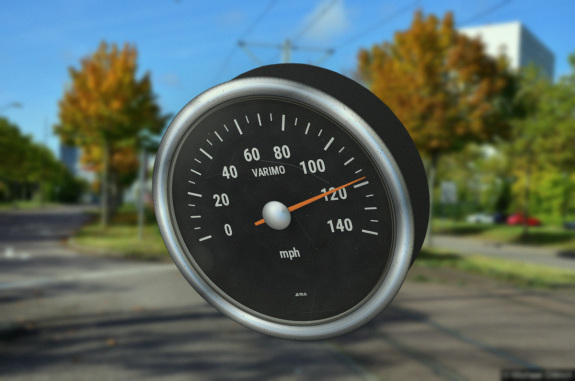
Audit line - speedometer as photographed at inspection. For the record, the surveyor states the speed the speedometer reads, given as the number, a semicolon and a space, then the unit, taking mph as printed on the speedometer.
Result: 117.5; mph
